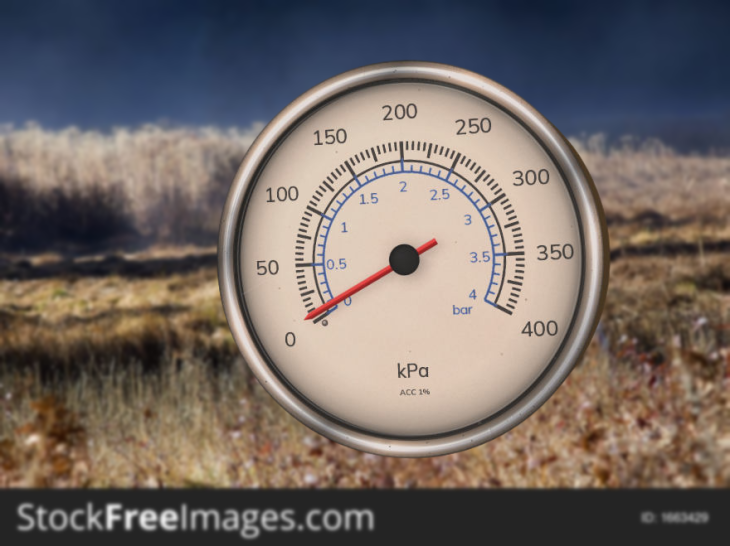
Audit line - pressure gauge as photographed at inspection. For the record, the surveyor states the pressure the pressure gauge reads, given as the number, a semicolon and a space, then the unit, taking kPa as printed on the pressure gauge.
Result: 5; kPa
